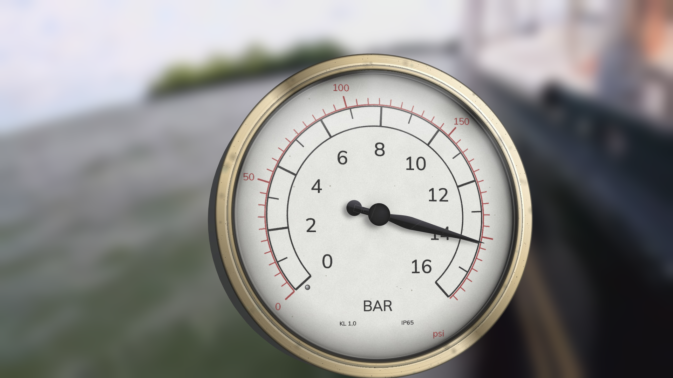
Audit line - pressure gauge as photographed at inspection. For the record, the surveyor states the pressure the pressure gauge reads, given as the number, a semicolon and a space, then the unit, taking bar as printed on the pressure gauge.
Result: 14; bar
